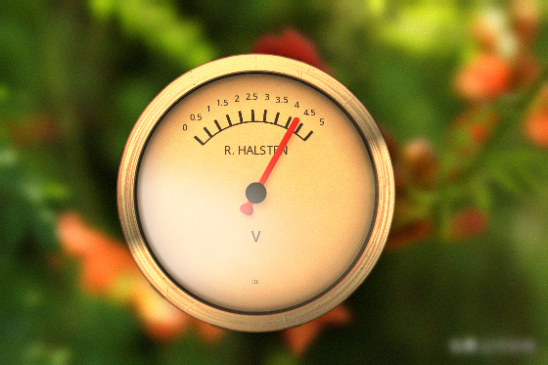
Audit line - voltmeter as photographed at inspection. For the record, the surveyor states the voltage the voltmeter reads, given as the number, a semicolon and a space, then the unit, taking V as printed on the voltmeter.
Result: 4.25; V
